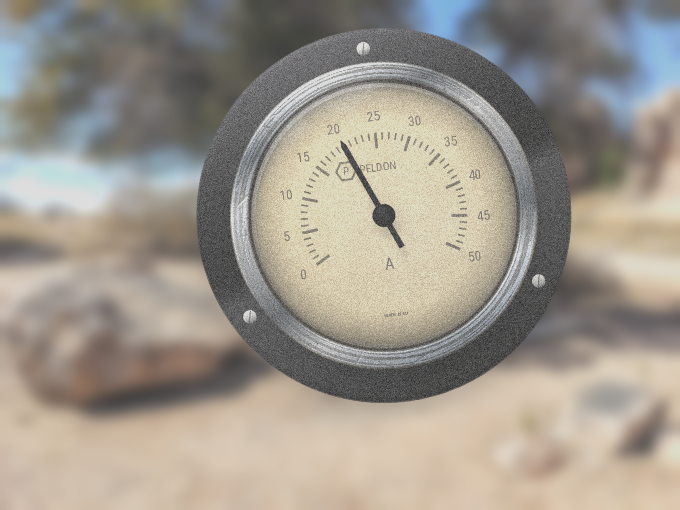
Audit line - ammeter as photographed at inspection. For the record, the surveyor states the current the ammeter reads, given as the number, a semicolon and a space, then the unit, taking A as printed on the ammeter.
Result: 20; A
